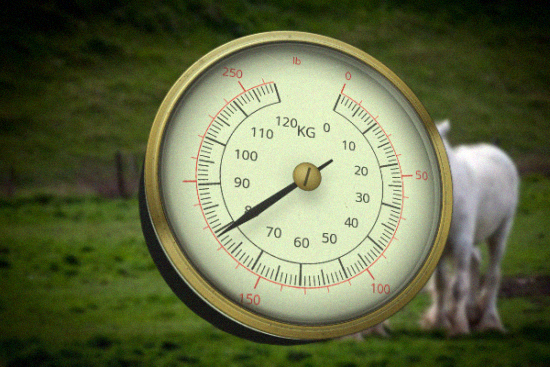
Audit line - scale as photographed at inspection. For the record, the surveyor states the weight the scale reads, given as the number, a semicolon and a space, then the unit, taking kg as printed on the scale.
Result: 79; kg
